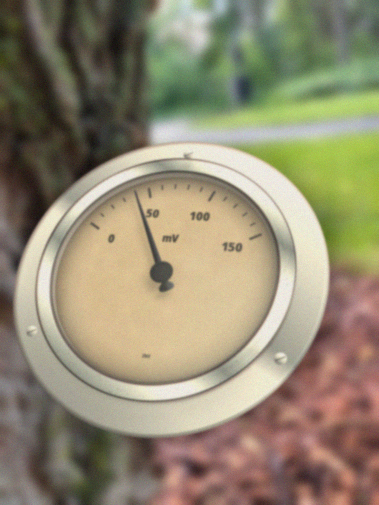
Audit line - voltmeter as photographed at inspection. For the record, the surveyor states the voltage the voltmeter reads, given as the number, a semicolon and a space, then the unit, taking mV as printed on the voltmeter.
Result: 40; mV
